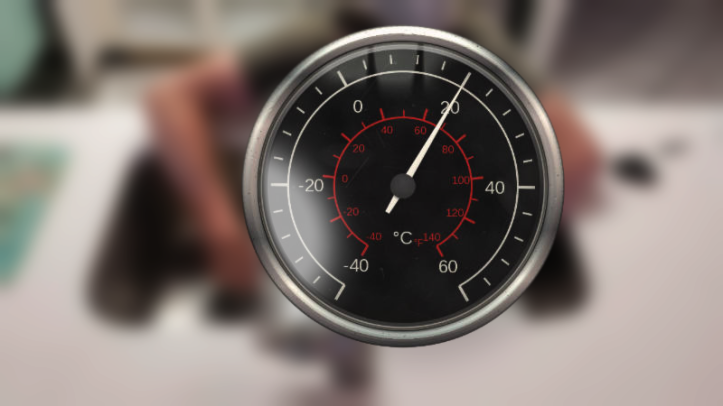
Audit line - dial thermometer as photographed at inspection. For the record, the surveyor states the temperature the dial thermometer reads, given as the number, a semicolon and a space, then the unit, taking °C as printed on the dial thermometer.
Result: 20; °C
